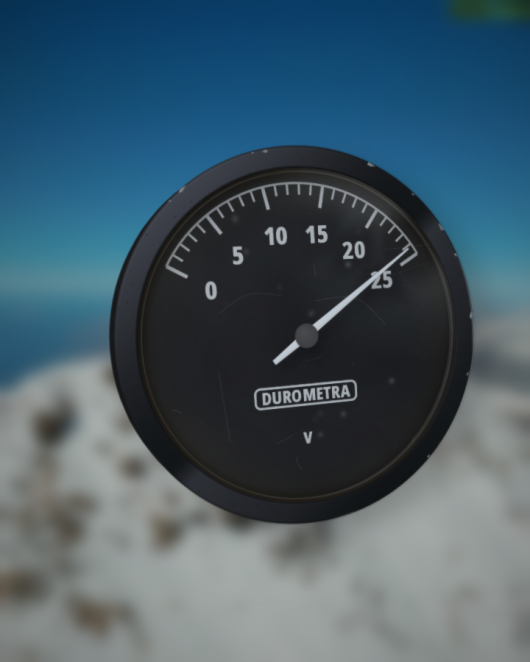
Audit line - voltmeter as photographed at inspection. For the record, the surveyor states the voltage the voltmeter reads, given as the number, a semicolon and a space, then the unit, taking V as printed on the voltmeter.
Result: 24; V
